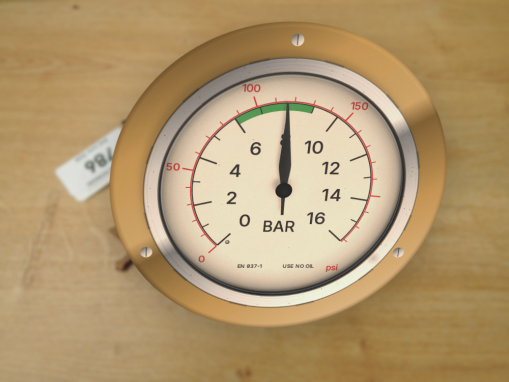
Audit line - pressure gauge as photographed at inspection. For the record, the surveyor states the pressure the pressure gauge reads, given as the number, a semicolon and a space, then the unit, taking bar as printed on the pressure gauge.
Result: 8; bar
